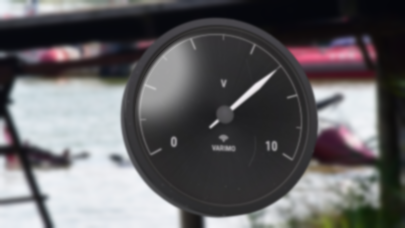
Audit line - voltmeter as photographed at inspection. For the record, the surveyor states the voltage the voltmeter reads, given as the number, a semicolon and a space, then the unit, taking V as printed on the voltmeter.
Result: 7; V
